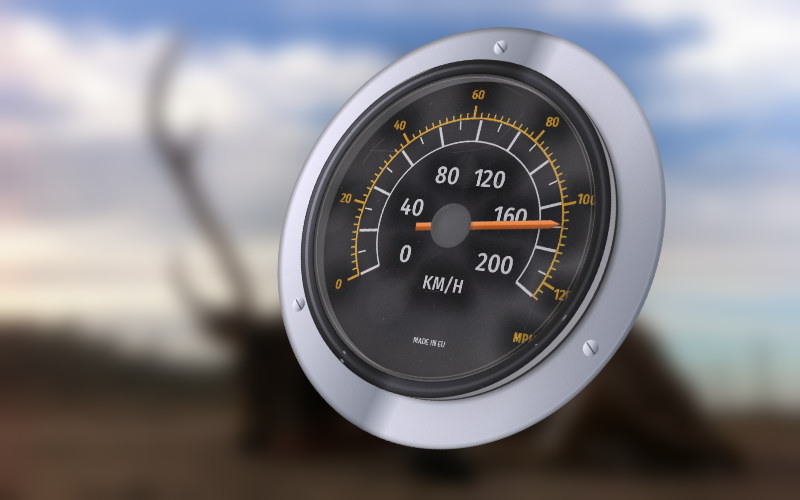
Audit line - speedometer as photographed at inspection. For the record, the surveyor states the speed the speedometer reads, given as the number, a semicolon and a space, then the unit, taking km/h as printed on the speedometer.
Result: 170; km/h
